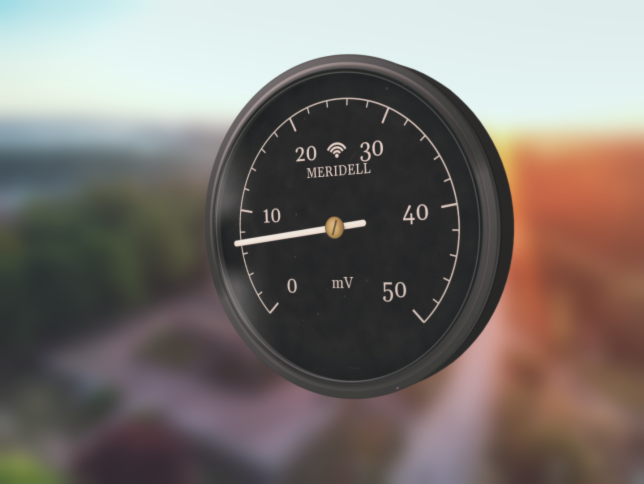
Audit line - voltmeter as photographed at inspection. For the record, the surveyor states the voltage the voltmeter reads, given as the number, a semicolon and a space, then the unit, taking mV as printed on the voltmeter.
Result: 7; mV
